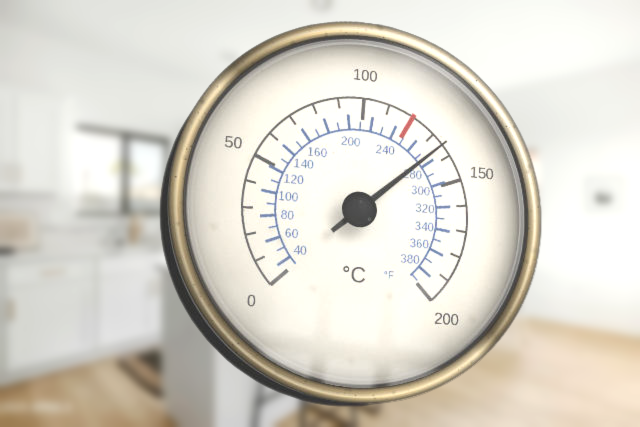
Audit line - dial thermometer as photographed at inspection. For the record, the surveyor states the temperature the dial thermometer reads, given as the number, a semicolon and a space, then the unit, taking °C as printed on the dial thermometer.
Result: 135; °C
